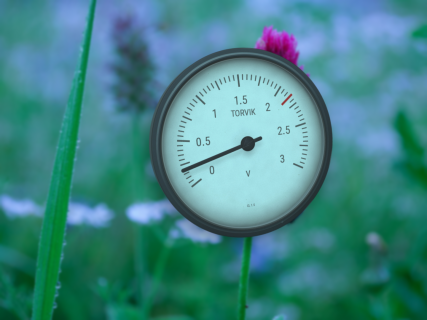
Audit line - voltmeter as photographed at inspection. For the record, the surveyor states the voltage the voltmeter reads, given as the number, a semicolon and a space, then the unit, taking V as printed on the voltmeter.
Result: 0.2; V
